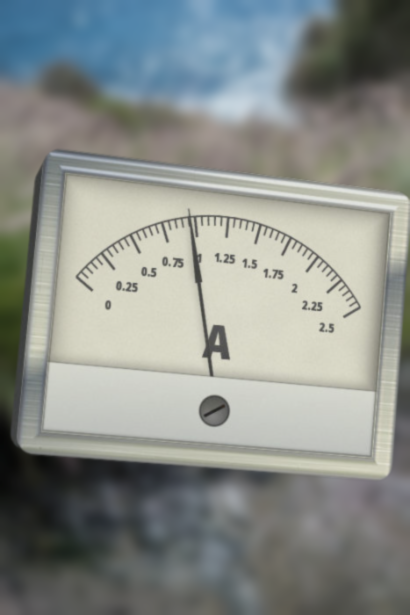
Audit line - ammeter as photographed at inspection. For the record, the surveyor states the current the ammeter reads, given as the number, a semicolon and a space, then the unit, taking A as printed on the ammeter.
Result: 0.95; A
